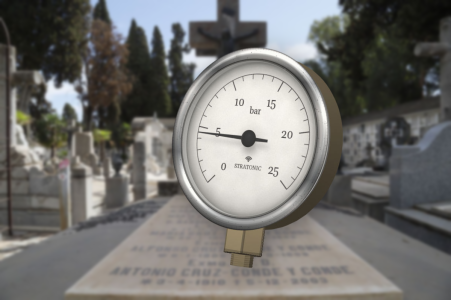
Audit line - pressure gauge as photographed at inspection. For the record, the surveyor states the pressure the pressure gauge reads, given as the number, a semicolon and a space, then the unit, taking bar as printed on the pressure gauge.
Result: 4.5; bar
